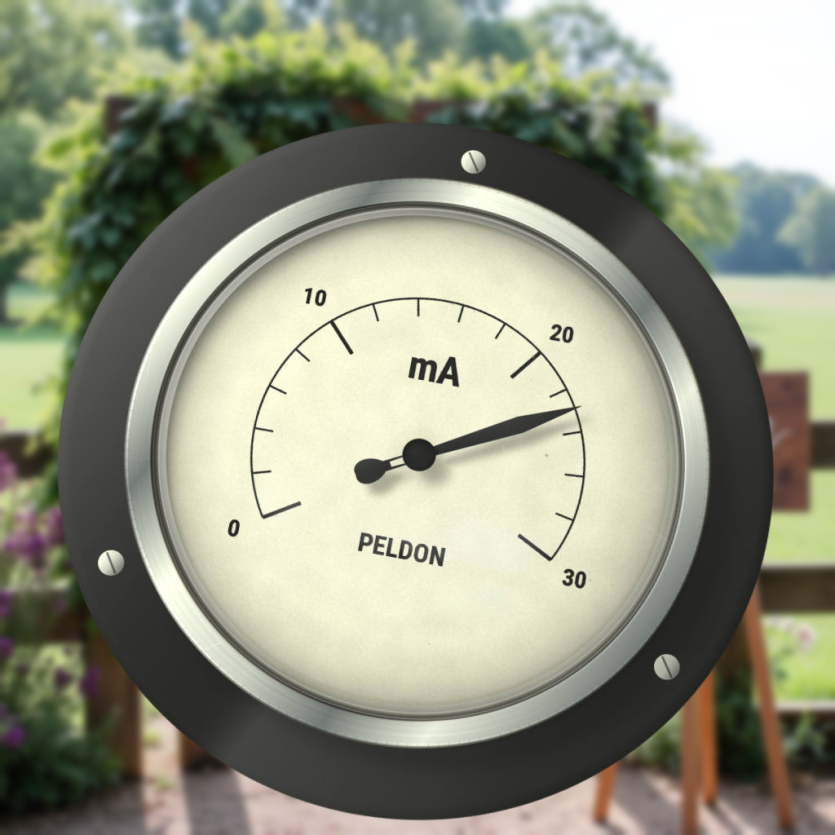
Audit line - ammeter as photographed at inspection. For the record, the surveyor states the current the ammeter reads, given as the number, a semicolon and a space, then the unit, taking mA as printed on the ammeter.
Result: 23; mA
